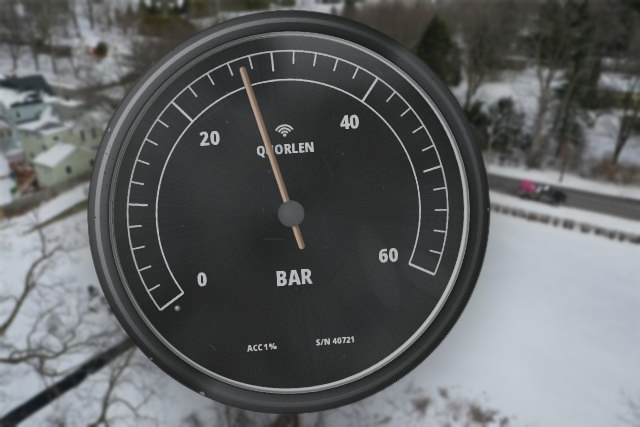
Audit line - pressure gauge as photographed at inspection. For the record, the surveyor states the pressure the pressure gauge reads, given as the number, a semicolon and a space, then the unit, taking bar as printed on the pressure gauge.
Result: 27; bar
